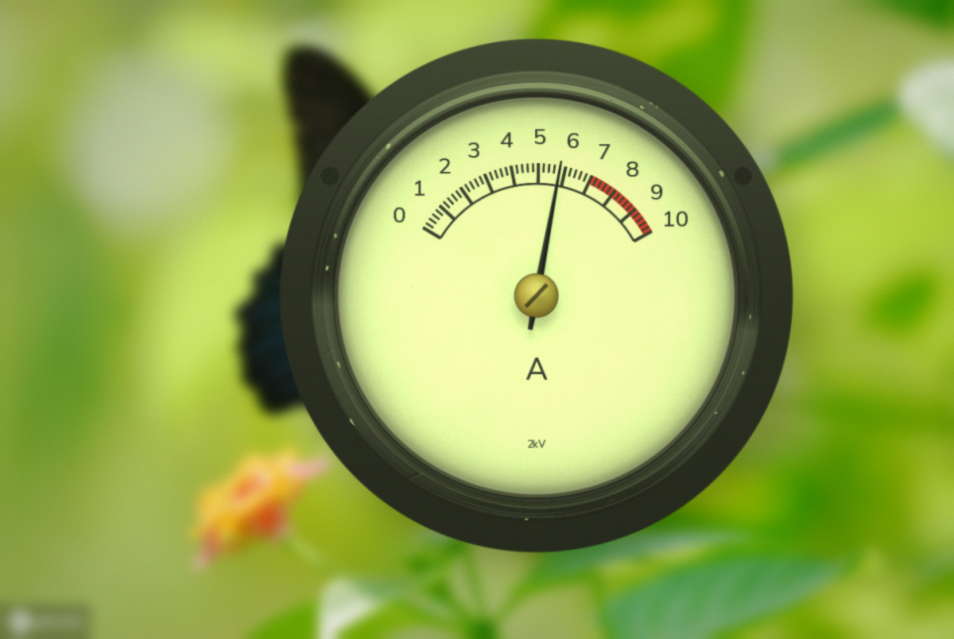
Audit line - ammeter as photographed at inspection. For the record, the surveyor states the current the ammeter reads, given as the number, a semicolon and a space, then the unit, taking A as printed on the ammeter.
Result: 5.8; A
